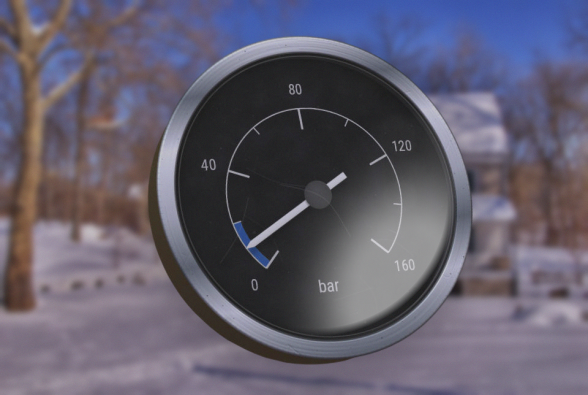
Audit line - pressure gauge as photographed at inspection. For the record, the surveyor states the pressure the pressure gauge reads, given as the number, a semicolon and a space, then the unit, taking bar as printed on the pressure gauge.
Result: 10; bar
